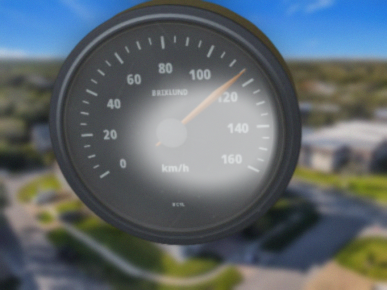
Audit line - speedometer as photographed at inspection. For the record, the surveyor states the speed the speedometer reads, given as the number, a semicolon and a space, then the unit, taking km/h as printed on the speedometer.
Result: 115; km/h
